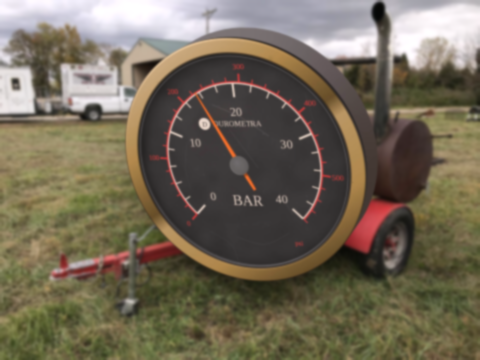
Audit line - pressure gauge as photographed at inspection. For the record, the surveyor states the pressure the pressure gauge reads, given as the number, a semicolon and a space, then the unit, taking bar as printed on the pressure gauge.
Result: 16; bar
